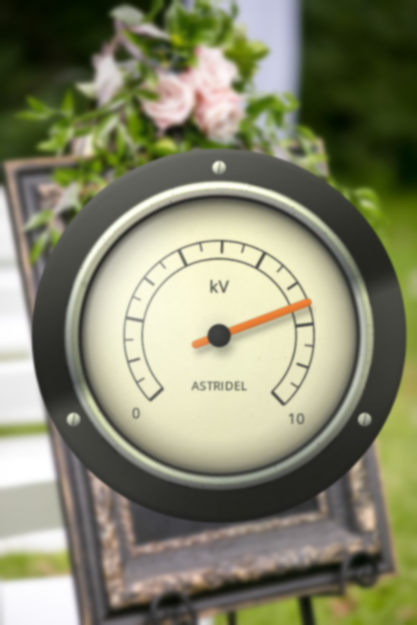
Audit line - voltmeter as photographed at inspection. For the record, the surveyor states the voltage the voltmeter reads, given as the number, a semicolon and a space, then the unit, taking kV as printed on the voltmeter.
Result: 7.5; kV
